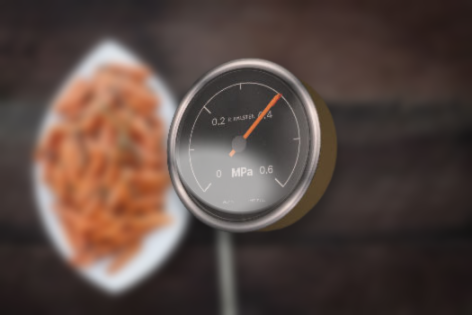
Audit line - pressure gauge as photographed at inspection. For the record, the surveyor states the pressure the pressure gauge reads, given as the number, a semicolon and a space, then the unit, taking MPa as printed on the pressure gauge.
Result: 0.4; MPa
